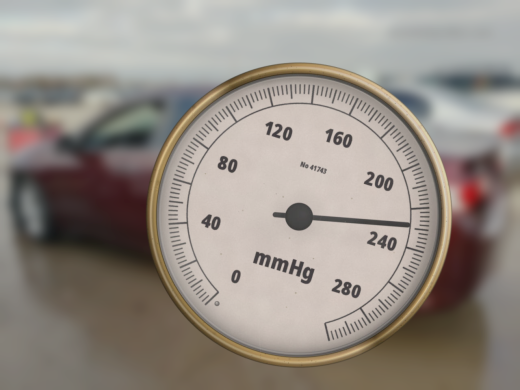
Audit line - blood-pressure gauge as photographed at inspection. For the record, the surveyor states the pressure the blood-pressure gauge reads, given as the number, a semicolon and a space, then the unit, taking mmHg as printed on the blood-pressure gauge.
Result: 228; mmHg
